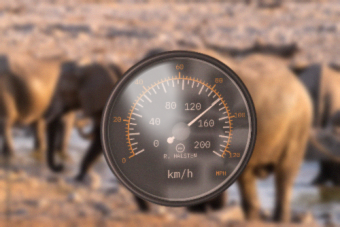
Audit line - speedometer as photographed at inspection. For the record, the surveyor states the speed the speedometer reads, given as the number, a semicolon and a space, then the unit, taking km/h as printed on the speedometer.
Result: 140; km/h
